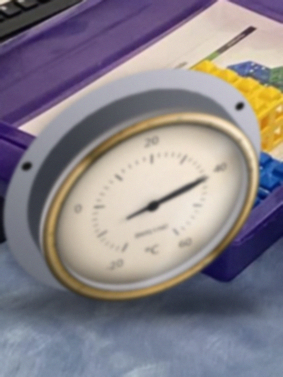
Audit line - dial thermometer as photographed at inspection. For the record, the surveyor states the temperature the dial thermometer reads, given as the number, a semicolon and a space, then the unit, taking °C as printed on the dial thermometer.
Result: 40; °C
